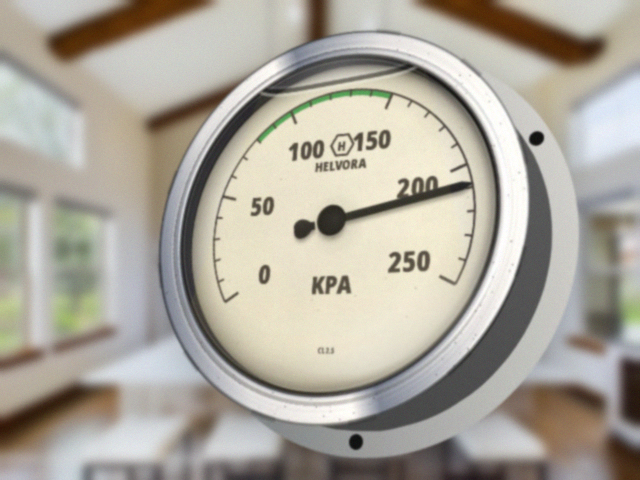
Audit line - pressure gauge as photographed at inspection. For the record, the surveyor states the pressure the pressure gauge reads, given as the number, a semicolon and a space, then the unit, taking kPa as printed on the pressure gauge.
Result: 210; kPa
